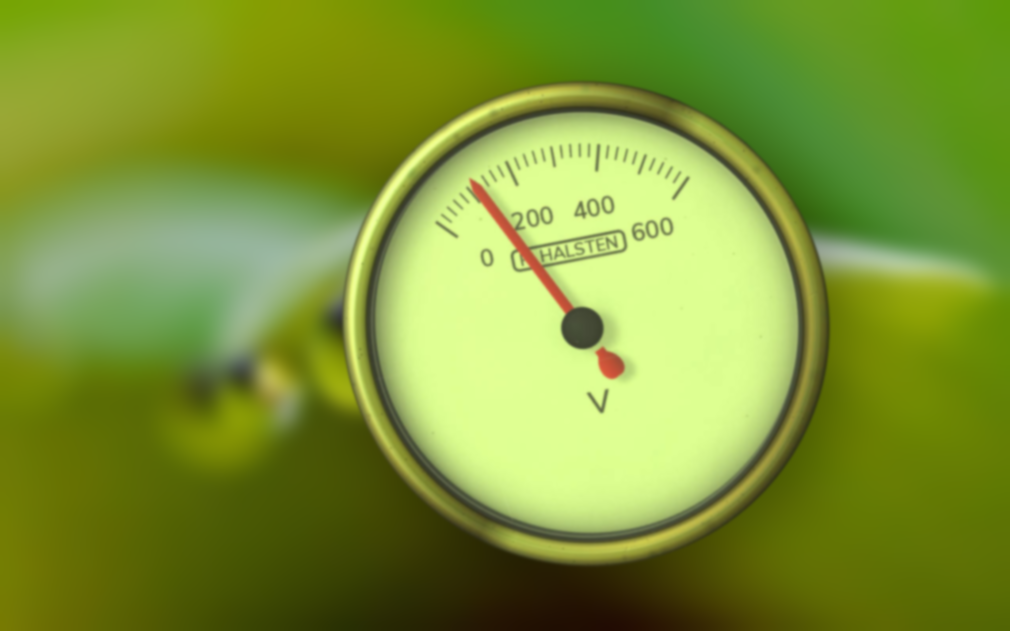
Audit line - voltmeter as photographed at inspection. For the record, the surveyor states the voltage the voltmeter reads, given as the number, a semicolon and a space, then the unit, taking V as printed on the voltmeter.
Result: 120; V
